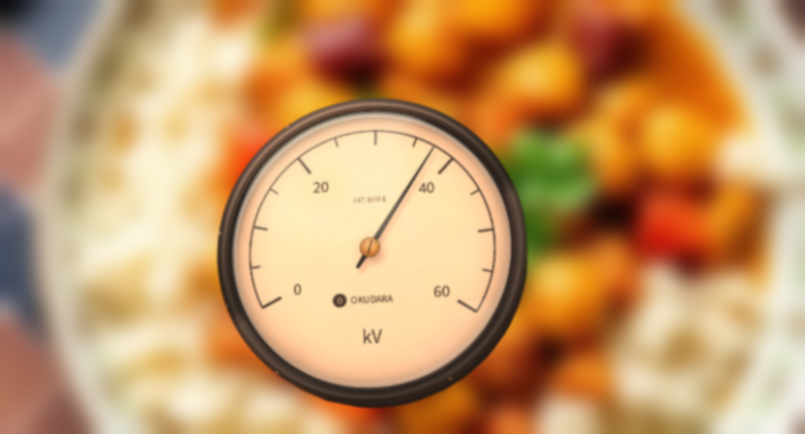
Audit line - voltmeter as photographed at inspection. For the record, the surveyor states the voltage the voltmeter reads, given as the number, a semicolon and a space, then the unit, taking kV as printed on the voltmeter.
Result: 37.5; kV
